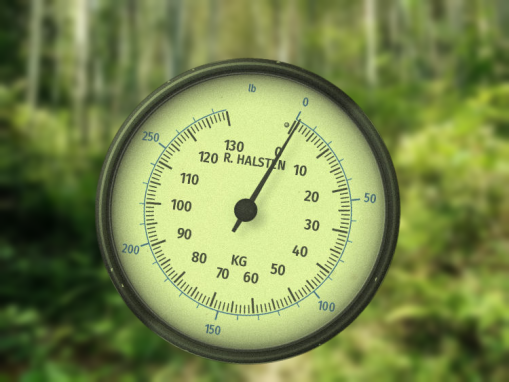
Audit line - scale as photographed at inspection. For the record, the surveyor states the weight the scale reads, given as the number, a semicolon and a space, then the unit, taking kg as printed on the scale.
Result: 1; kg
